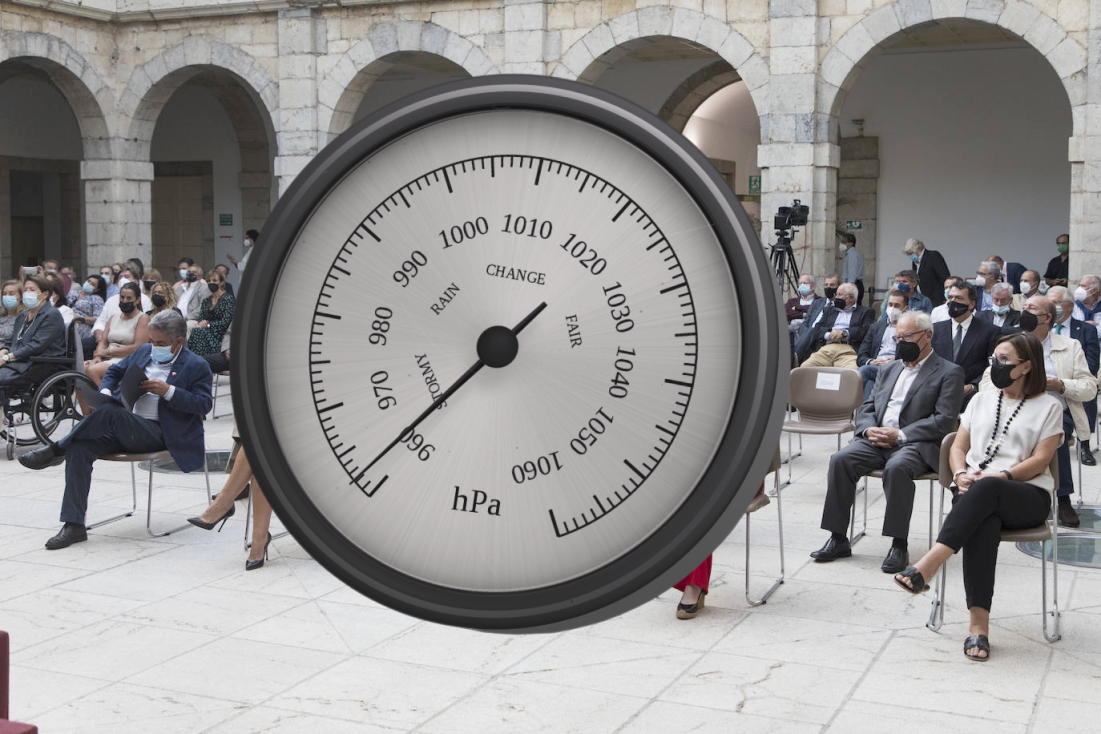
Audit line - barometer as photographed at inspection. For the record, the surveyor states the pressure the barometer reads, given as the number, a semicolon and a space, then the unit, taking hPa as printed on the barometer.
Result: 962; hPa
